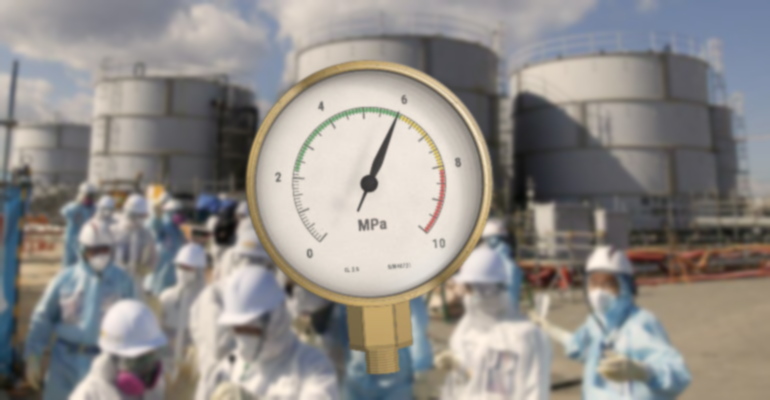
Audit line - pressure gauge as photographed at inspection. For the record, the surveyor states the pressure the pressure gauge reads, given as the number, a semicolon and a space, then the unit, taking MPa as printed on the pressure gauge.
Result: 6; MPa
